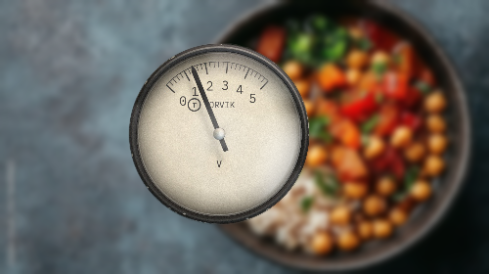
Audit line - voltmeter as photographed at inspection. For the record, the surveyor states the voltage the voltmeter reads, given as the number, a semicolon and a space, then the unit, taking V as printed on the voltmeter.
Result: 1.4; V
